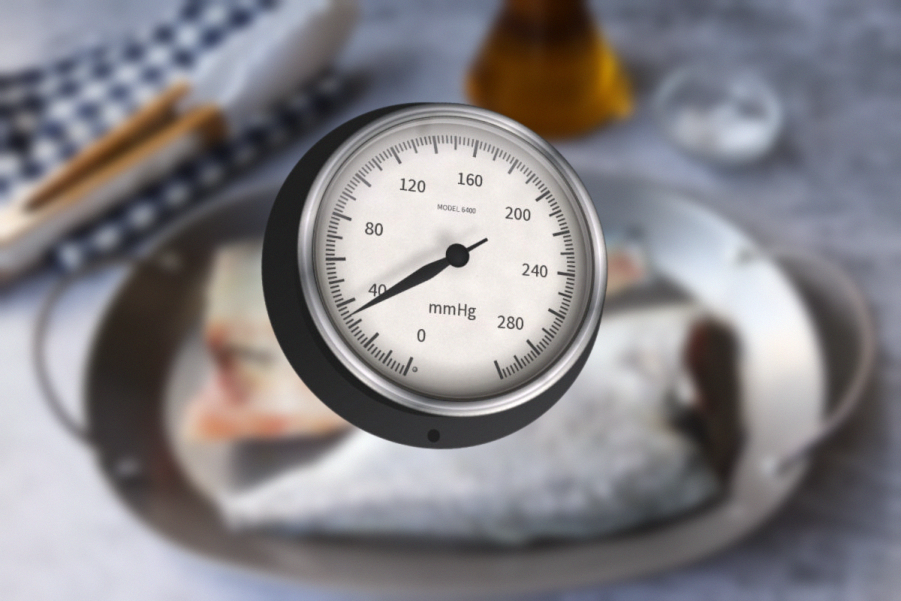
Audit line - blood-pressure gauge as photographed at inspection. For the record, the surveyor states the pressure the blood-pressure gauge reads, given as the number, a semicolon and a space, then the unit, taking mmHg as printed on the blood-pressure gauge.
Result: 34; mmHg
